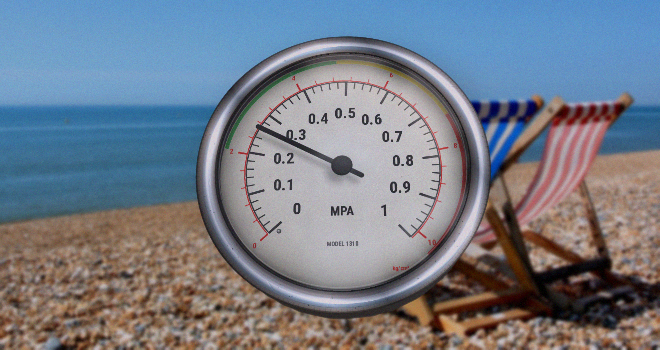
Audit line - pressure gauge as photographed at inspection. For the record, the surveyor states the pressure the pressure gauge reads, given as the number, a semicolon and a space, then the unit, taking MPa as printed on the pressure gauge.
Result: 0.26; MPa
